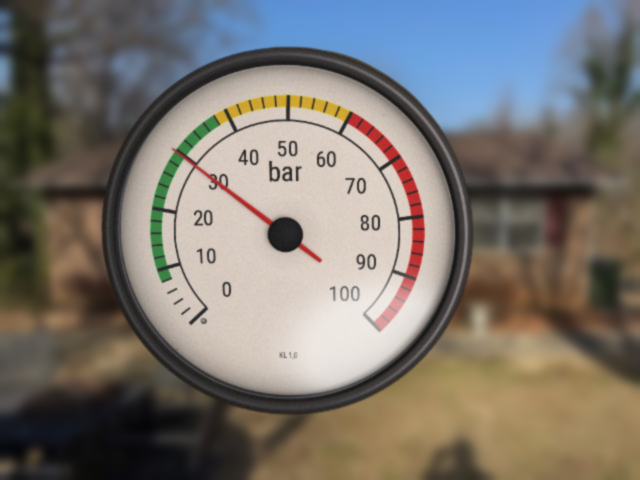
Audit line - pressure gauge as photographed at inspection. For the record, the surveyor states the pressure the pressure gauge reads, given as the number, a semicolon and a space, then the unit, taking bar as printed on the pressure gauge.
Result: 30; bar
